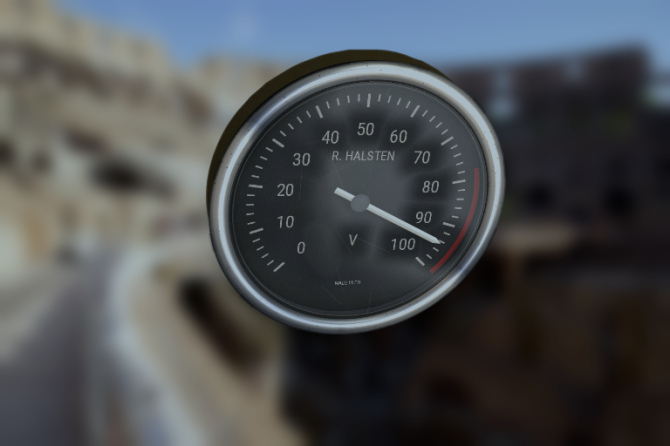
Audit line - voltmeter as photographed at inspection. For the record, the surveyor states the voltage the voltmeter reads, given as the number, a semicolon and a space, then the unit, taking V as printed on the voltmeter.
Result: 94; V
